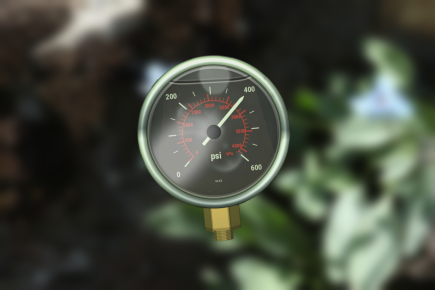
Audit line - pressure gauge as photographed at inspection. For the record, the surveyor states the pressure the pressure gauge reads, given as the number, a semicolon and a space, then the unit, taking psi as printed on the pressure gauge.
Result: 400; psi
